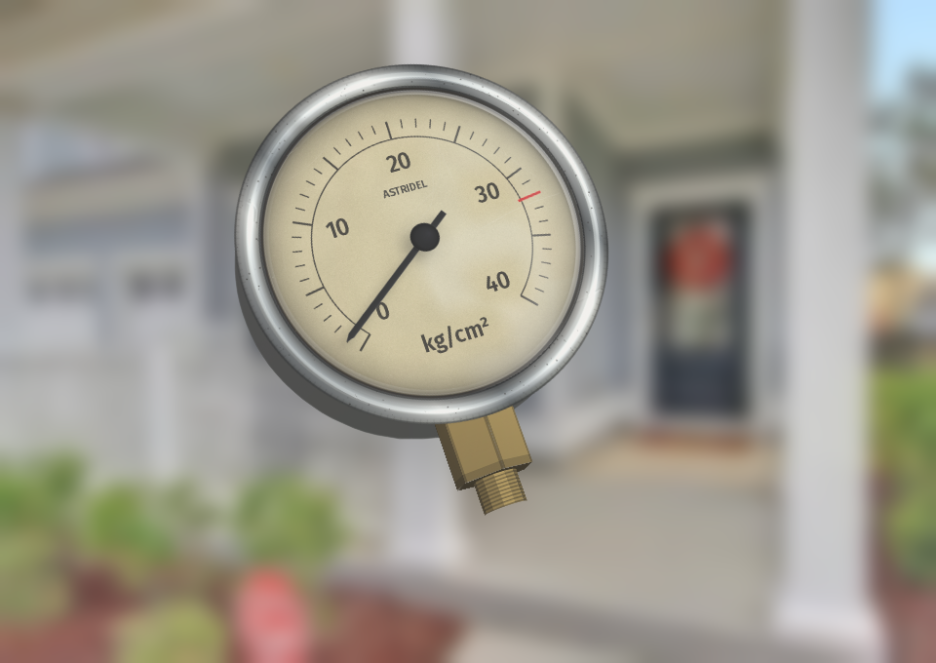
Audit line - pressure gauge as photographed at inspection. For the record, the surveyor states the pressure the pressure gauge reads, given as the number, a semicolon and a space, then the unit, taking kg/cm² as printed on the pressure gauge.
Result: 1; kg/cm²
